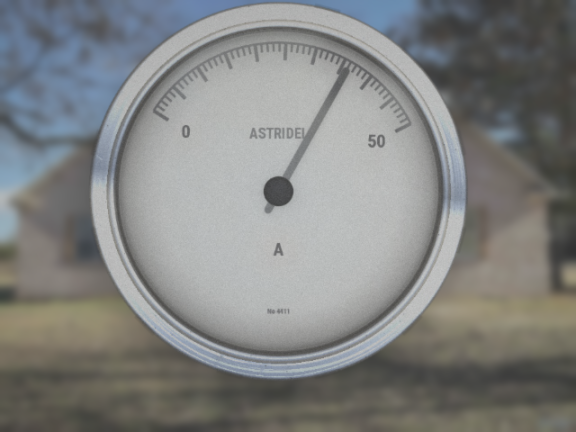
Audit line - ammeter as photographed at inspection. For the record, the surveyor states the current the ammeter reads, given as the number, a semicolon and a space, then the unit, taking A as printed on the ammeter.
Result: 36; A
